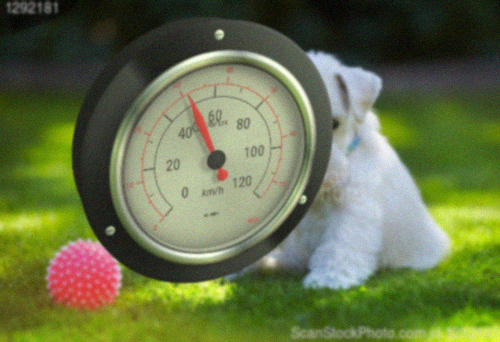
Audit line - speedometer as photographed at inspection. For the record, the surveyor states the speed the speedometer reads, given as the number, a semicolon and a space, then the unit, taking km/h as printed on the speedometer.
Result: 50; km/h
